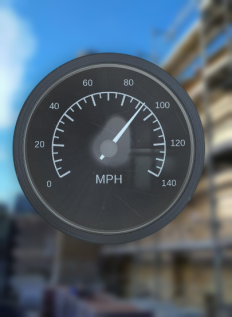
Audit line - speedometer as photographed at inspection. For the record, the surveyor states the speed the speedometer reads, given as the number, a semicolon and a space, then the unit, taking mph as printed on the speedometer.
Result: 92.5; mph
